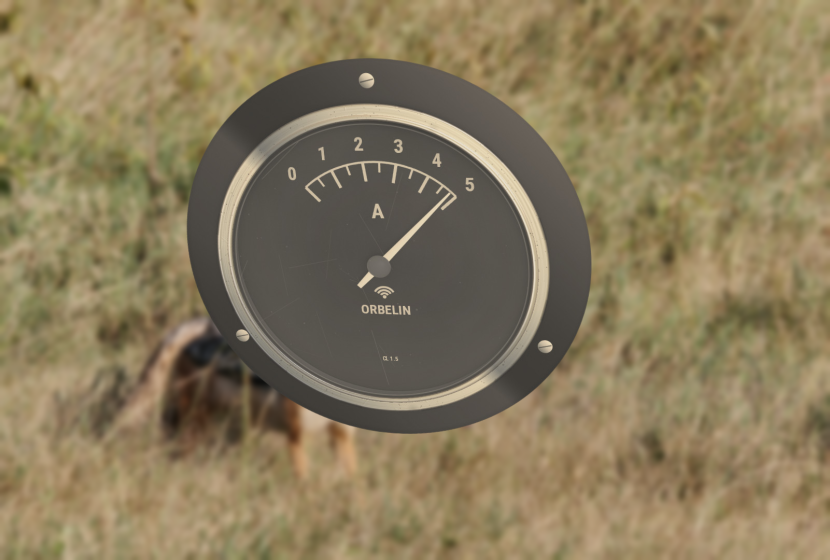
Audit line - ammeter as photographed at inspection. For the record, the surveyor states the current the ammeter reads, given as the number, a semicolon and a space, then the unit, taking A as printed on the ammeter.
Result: 4.75; A
